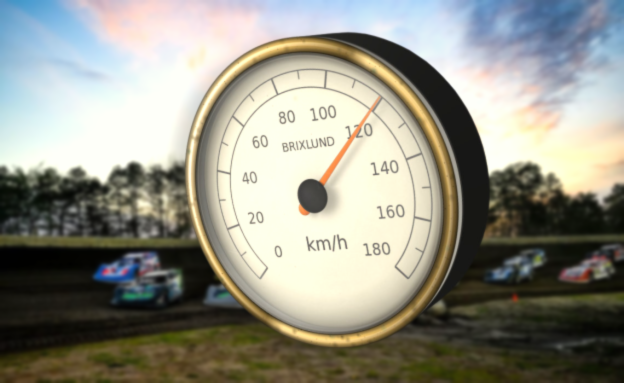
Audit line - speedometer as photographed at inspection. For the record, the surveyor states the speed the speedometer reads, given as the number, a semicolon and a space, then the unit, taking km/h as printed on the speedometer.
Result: 120; km/h
